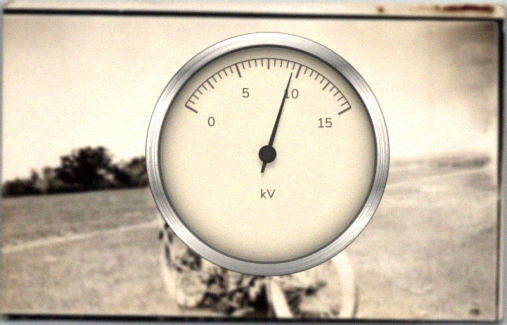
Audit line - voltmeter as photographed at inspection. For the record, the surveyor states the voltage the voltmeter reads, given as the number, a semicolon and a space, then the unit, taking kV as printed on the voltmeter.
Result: 9.5; kV
